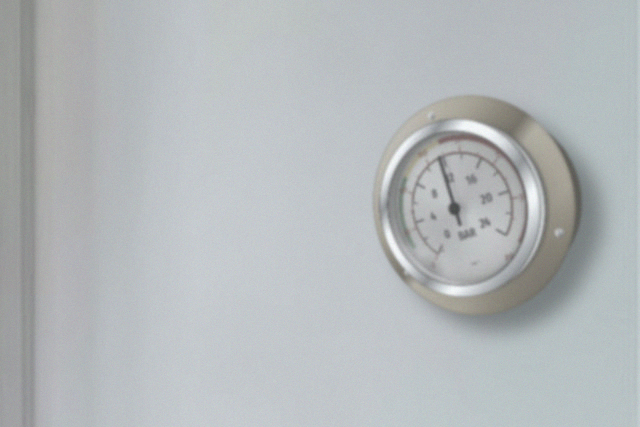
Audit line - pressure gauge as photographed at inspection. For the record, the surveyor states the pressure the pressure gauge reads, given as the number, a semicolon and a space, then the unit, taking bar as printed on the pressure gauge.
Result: 12; bar
